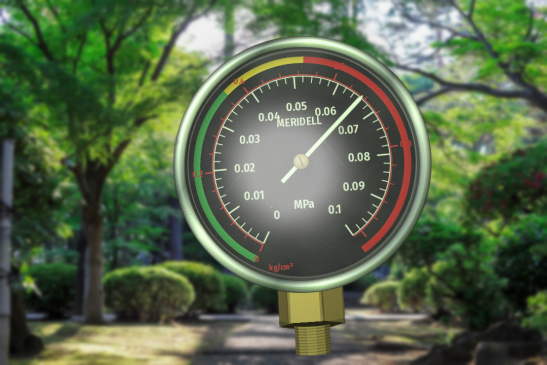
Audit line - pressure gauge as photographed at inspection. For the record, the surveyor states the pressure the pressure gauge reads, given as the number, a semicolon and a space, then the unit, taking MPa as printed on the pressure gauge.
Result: 0.066; MPa
